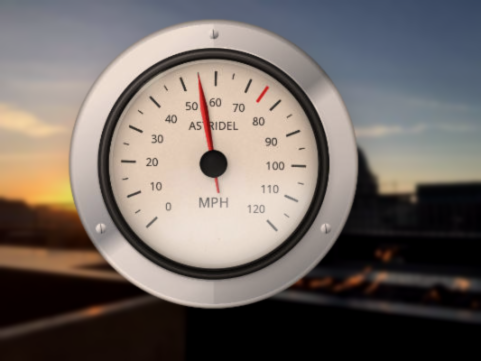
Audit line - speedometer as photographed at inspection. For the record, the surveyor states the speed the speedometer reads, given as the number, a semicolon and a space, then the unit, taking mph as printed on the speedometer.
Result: 55; mph
